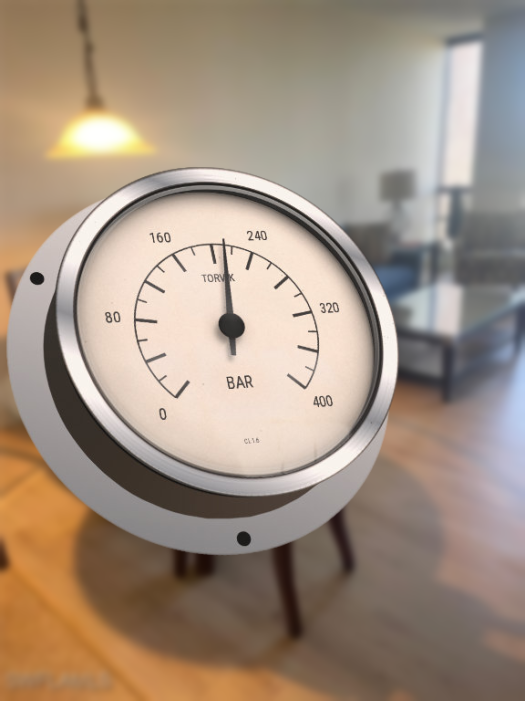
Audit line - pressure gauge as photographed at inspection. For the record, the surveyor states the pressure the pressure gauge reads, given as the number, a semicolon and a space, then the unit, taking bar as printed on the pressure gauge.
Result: 210; bar
